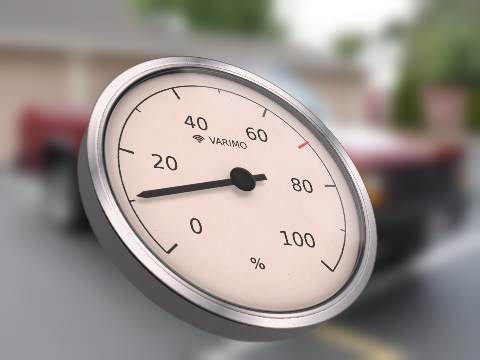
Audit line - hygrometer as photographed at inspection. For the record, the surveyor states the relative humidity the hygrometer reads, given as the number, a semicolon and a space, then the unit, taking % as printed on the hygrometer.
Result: 10; %
